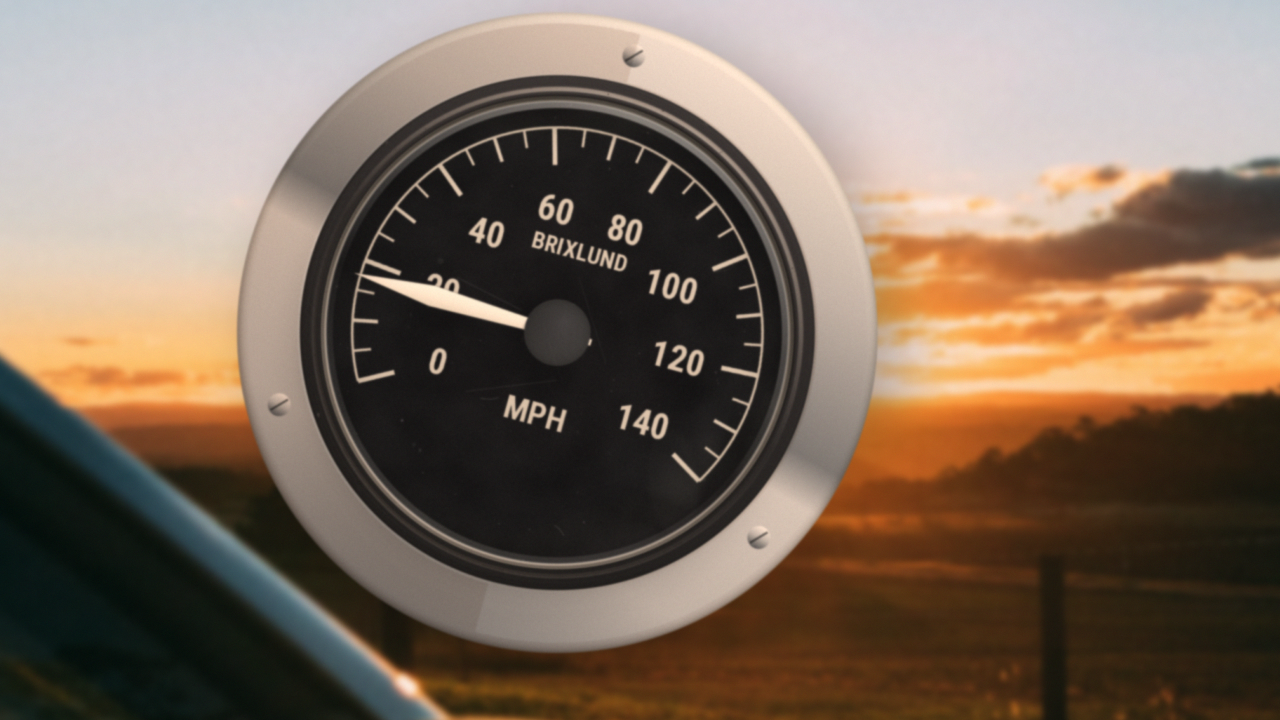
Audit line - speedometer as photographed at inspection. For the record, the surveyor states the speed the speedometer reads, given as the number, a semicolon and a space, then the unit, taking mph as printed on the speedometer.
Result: 17.5; mph
